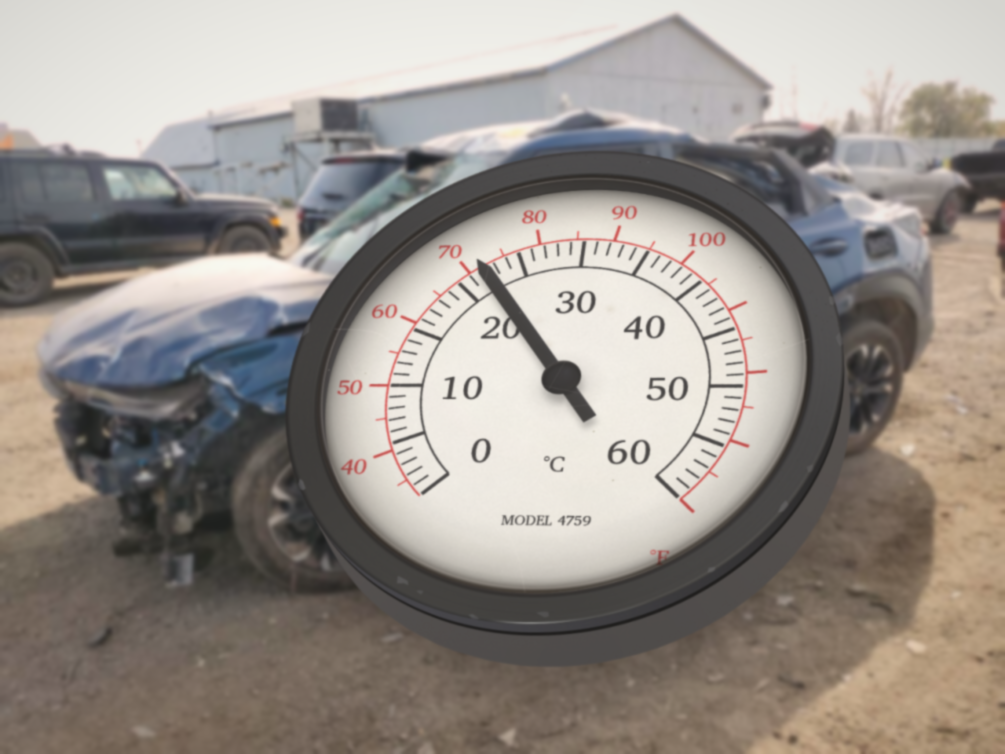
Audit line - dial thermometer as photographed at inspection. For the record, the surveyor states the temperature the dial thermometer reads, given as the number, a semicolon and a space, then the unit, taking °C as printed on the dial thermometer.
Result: 22; °C
